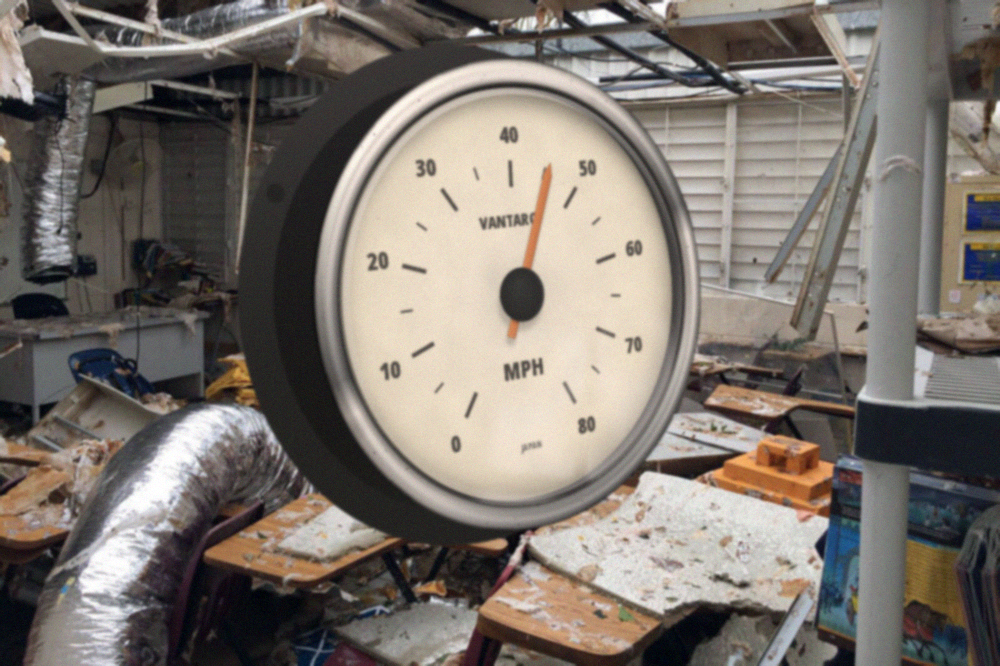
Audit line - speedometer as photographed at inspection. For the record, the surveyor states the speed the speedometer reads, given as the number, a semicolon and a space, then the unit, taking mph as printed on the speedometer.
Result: 45; mph
